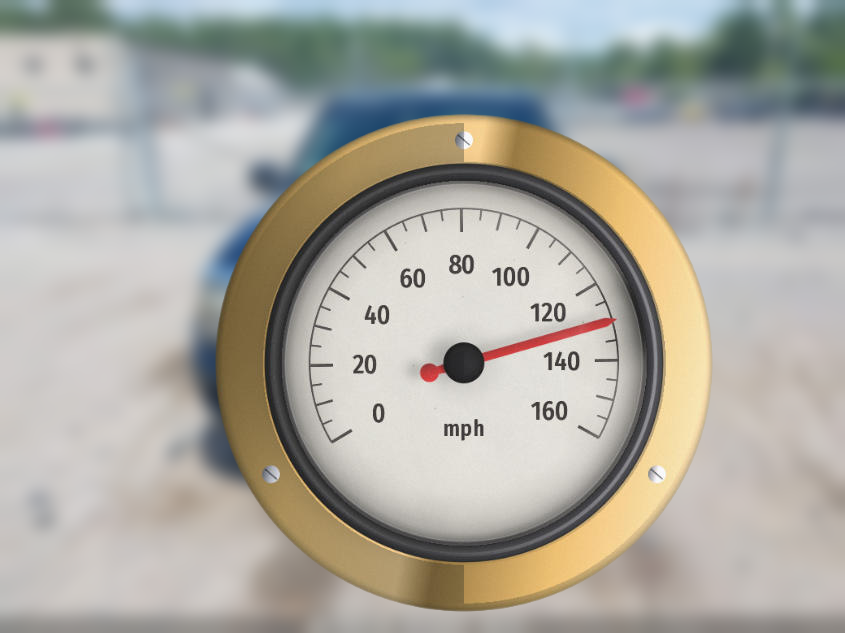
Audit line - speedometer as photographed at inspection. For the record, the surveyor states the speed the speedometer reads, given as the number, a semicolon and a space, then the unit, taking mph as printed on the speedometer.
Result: 130; mph
